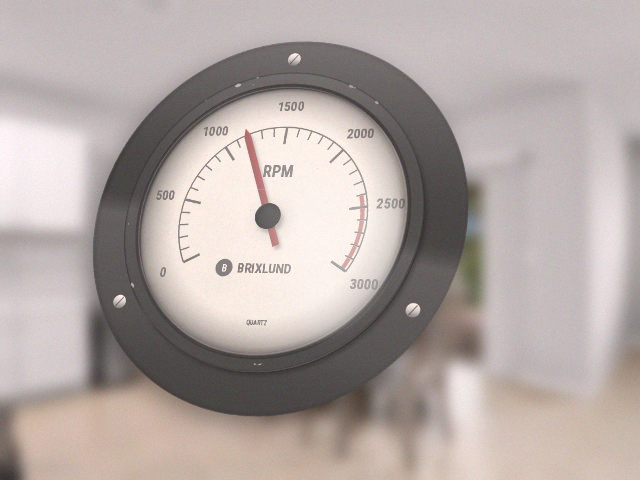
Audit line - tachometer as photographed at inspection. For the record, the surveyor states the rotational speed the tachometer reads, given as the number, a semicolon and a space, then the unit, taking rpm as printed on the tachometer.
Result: 1200; rpm
